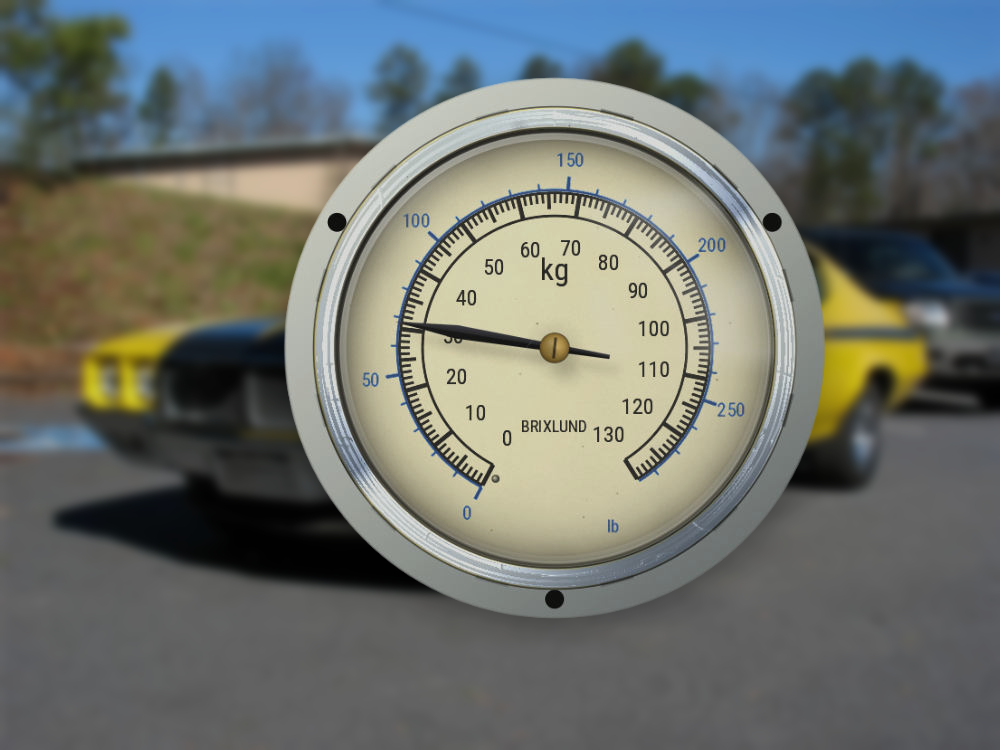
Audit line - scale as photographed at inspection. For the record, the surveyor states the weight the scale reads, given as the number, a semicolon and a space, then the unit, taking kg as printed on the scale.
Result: 31; kg
